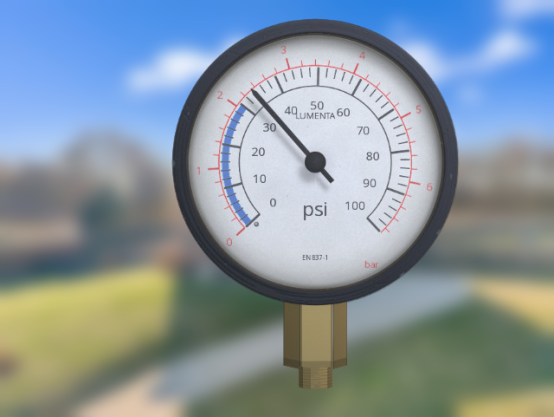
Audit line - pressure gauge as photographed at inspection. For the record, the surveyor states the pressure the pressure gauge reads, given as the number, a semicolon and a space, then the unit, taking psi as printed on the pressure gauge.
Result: 34; psi
